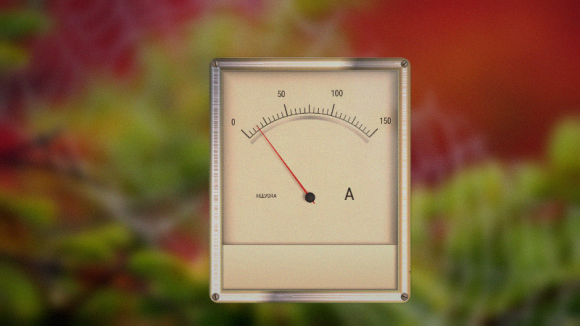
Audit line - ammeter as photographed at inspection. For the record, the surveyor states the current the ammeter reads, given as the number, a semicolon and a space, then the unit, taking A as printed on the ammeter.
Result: 15; A
